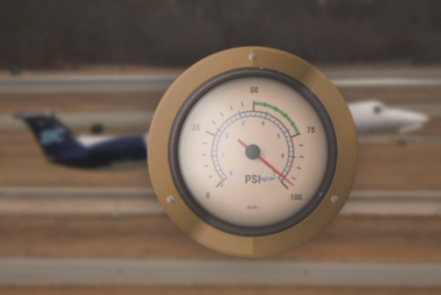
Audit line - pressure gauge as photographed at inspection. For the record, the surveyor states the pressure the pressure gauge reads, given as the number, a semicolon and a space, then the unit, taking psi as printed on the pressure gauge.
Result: 97.5; psi
